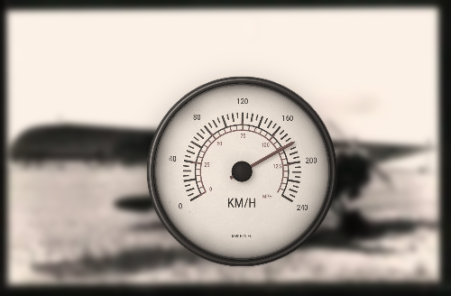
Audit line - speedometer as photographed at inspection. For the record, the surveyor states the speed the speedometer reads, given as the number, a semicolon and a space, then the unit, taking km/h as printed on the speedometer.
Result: 180; km/h
